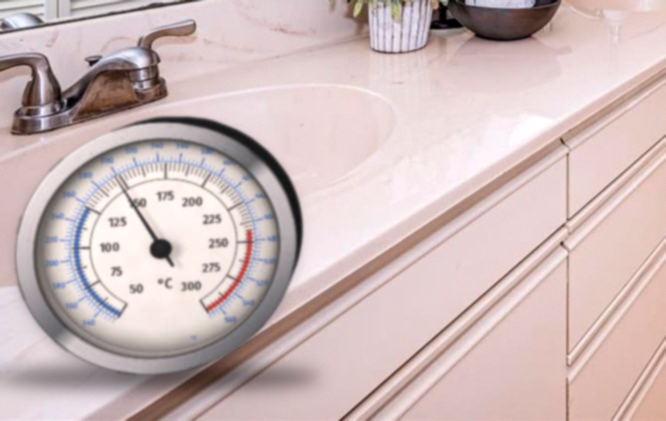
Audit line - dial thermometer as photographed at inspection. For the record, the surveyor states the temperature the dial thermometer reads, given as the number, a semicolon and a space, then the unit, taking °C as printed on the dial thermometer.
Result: 150; °C
